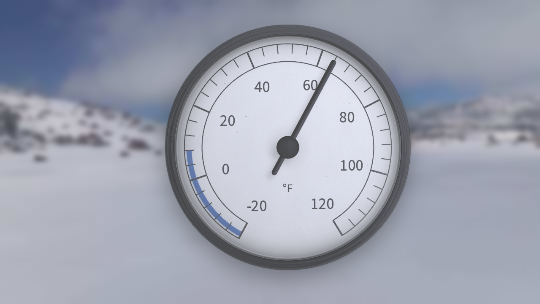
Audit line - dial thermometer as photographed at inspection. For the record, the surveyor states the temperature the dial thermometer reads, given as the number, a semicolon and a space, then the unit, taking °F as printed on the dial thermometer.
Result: 64; °F
